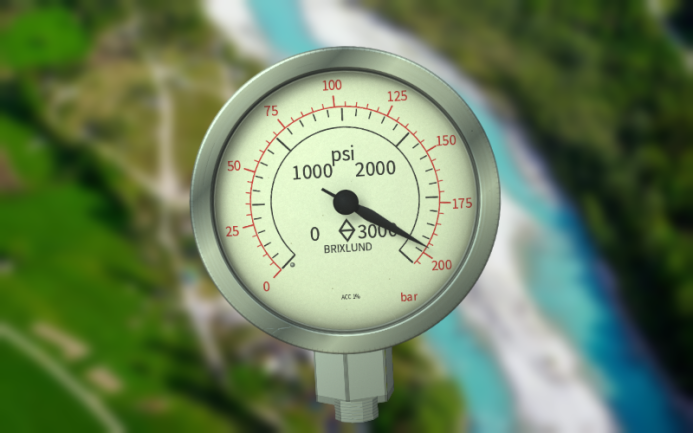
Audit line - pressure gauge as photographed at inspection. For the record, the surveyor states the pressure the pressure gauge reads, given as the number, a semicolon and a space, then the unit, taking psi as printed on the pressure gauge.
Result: 2850; psi
